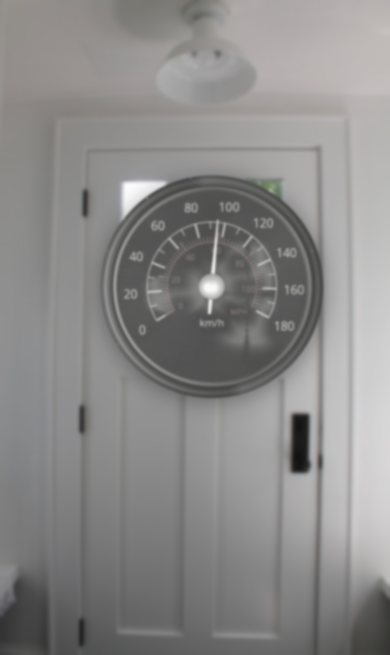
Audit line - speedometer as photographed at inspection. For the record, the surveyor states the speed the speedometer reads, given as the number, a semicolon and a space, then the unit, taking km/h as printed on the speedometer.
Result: 95; km/h
